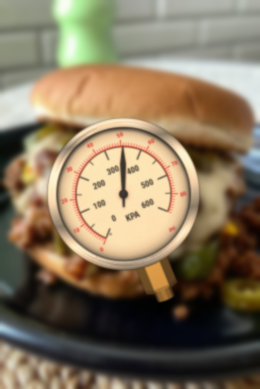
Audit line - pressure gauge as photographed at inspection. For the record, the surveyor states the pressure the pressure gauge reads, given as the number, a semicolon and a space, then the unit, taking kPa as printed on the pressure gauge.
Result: 350; kPa
